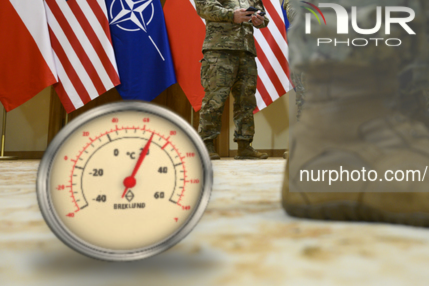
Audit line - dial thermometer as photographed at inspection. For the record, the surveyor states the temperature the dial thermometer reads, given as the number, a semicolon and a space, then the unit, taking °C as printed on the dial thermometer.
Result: 20; °C
